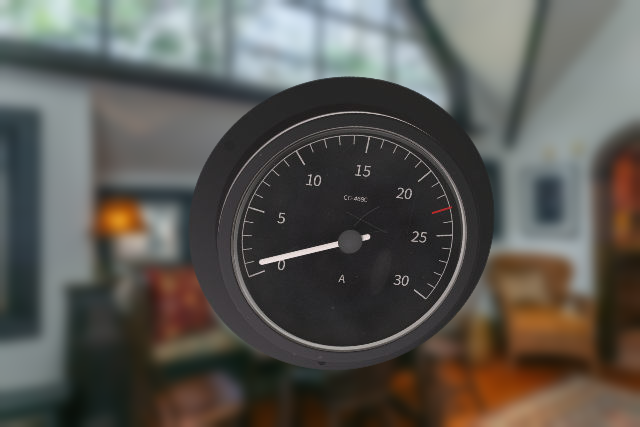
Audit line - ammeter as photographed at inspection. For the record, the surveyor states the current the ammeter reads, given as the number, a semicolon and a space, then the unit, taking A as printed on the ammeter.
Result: 1; A
